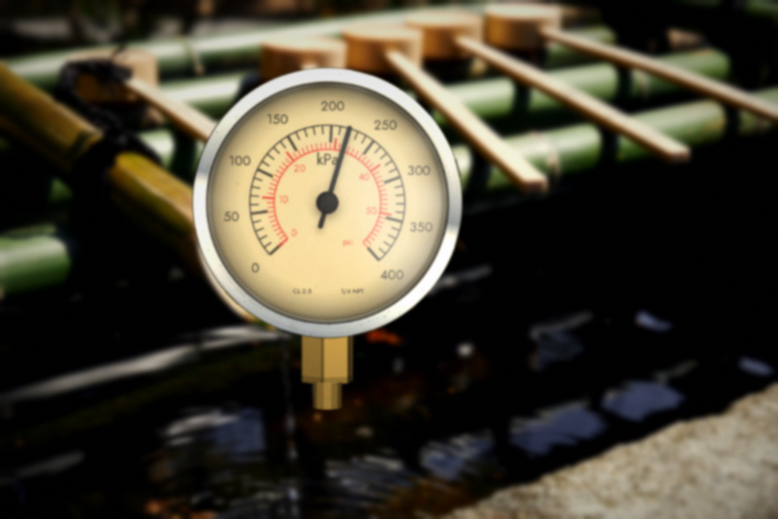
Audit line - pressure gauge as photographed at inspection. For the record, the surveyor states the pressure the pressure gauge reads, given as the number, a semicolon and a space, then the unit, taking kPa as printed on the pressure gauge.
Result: 220; kPa
